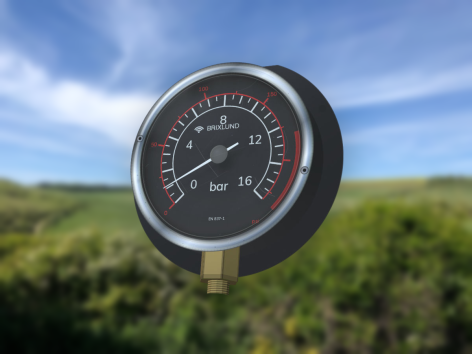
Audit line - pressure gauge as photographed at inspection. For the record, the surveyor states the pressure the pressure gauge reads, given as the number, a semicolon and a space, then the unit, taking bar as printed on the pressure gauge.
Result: 1; bar
